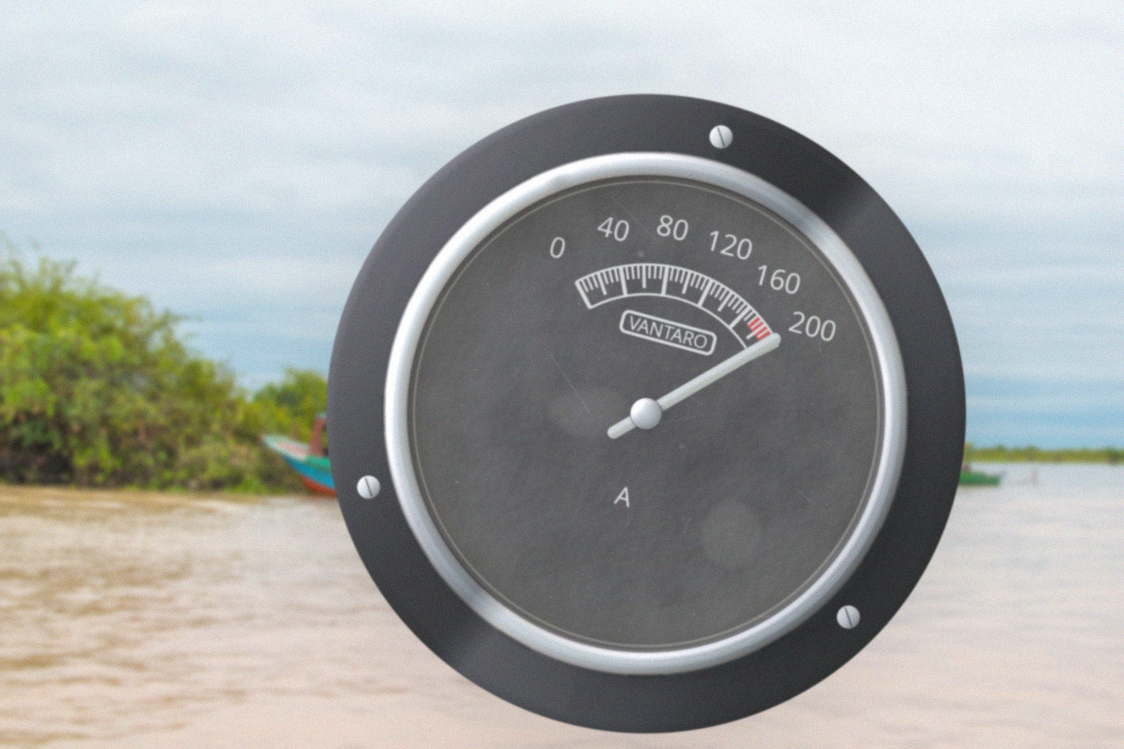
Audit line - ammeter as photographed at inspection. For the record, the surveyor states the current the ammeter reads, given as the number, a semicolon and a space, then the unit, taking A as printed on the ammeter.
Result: 195; A
